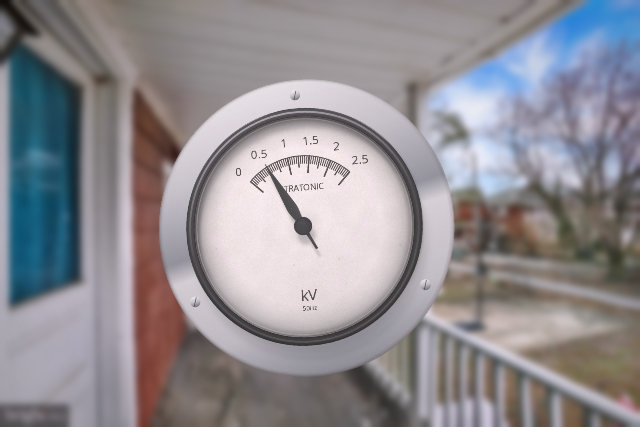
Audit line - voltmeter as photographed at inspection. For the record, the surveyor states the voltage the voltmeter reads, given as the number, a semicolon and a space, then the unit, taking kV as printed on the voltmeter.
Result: 0.5; kV
